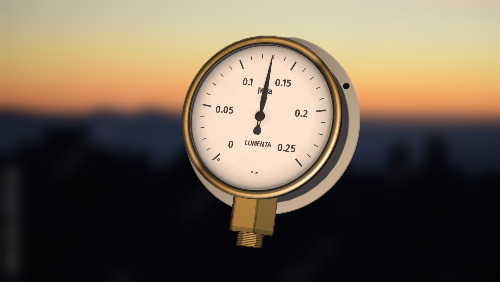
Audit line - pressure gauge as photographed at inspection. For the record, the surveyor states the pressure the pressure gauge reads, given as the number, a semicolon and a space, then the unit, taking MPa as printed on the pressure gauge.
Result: 0.13; MPa
